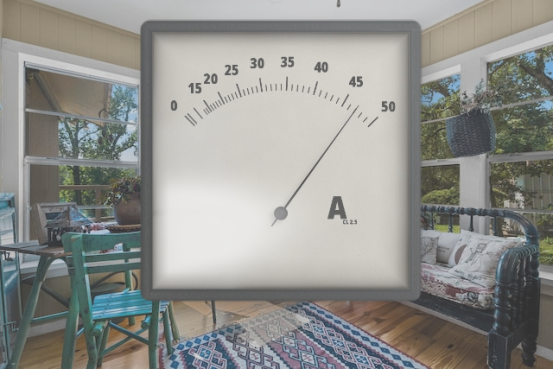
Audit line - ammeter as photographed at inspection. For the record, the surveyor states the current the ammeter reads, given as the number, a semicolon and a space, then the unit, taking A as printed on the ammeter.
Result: 47; A
